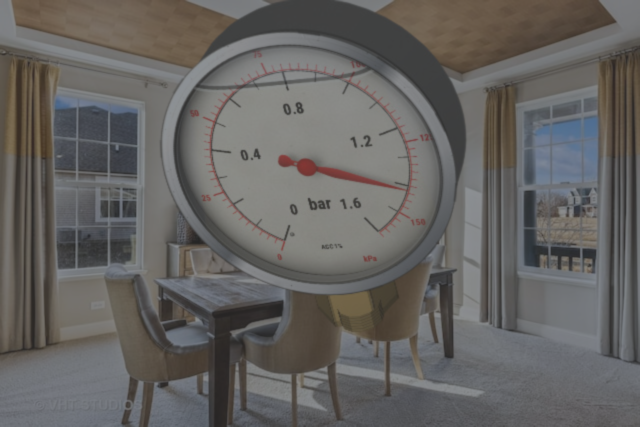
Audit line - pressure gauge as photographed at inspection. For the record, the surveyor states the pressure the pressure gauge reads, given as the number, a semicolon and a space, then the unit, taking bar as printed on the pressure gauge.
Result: 1.4; bar
